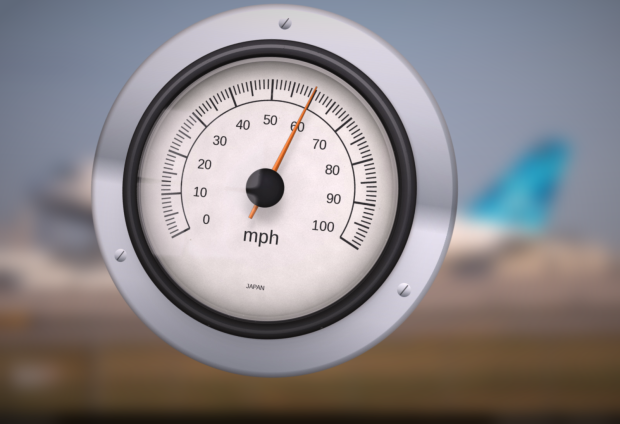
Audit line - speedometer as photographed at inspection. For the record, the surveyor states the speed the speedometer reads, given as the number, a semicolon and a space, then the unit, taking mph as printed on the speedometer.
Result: 60; mph
